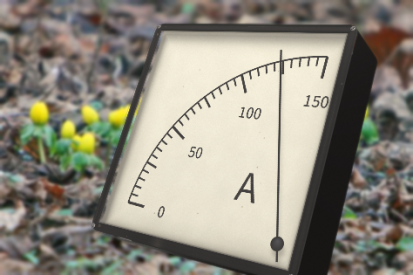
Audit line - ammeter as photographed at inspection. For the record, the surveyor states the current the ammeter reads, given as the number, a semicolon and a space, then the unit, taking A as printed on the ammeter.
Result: 125; A
